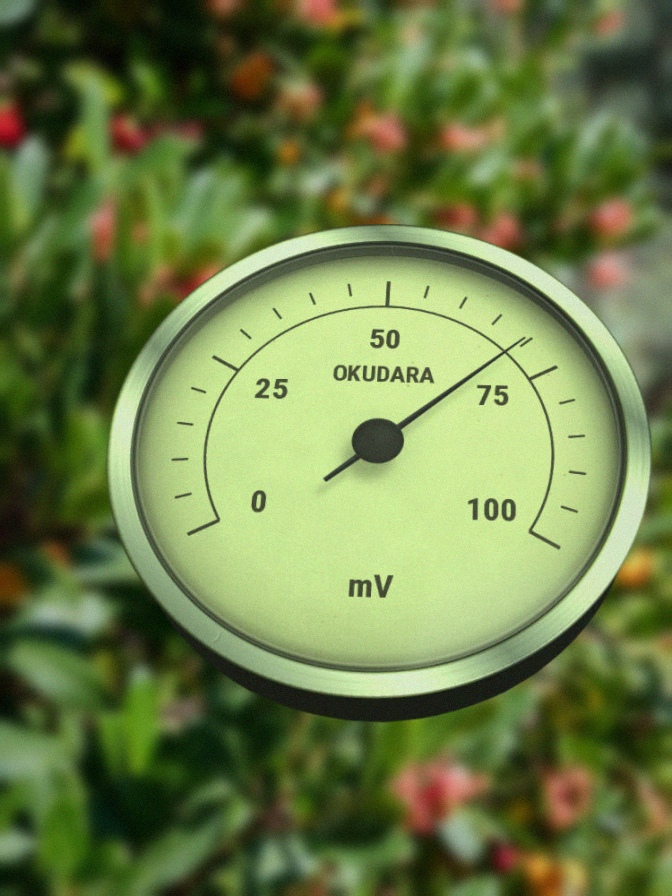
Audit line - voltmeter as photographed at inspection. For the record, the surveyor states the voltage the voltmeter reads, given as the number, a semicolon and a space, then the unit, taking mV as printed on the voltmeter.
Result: 70; mV
